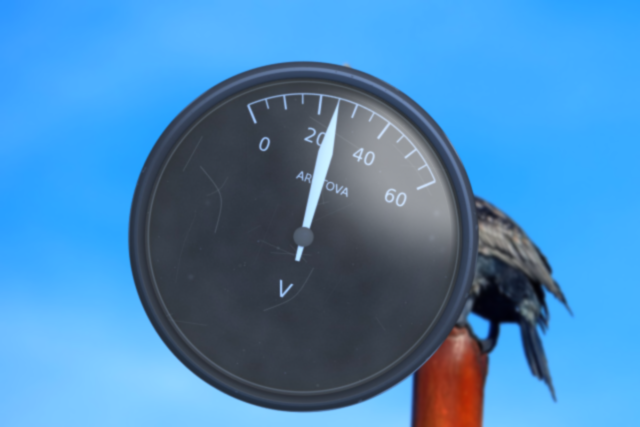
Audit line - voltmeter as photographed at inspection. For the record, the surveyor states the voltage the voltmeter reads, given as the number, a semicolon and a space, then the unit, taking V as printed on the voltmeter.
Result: 25; V
